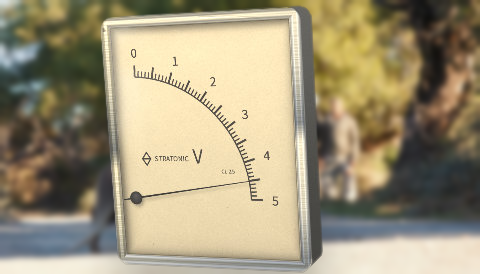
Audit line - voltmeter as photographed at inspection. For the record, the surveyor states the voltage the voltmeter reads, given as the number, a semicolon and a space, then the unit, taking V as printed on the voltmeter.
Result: 4.5; V
